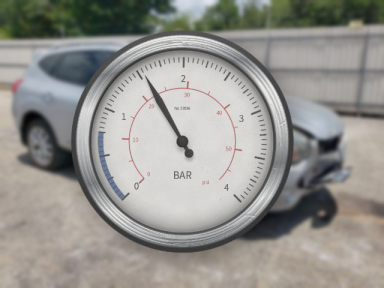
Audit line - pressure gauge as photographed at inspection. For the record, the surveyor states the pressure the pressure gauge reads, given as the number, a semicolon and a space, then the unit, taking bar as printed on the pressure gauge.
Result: 1.55; bar
